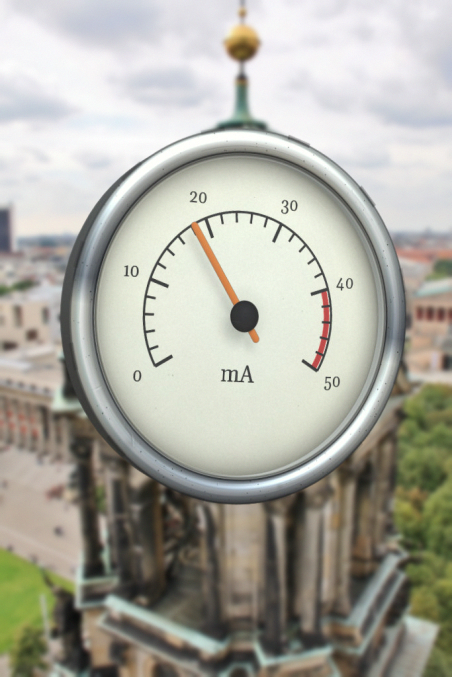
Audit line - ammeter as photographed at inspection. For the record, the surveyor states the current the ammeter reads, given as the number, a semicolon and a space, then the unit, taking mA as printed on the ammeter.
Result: 18; mA
